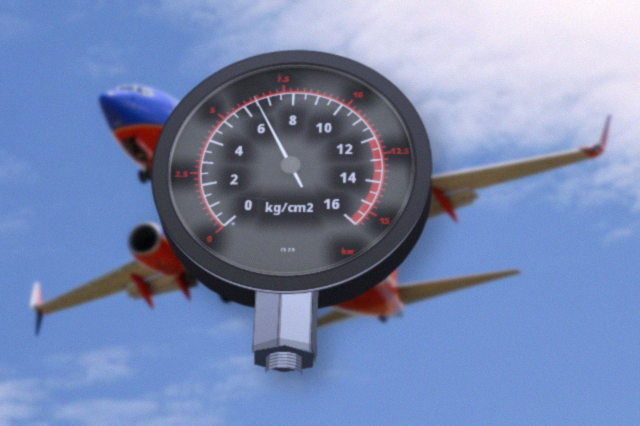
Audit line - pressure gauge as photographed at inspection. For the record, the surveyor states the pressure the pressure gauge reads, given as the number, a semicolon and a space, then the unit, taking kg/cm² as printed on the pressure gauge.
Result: 6.5; kg/cm²
